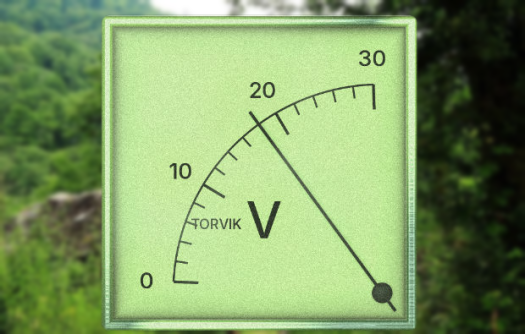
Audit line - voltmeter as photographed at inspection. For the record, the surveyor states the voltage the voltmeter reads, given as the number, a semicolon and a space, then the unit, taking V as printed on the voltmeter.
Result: 18; V
